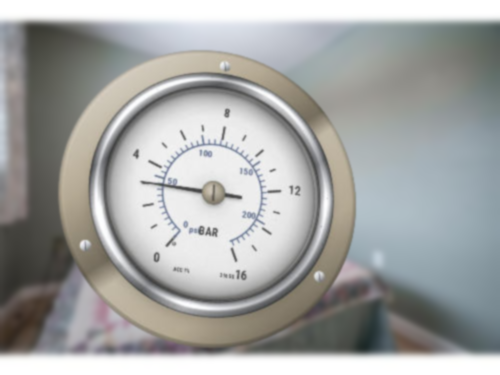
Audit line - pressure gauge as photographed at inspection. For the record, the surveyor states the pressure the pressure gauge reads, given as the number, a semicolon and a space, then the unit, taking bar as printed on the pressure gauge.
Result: 3; bar
